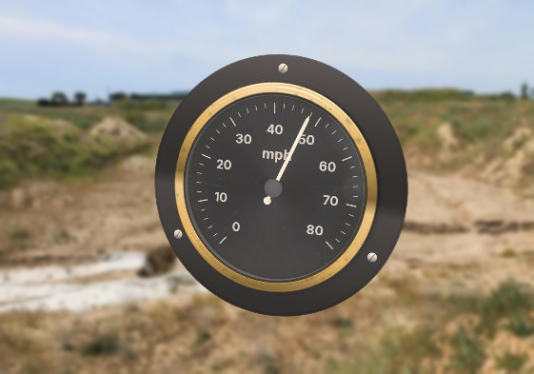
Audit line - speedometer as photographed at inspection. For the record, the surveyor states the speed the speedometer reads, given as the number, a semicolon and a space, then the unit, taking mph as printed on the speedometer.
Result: 48; mph
